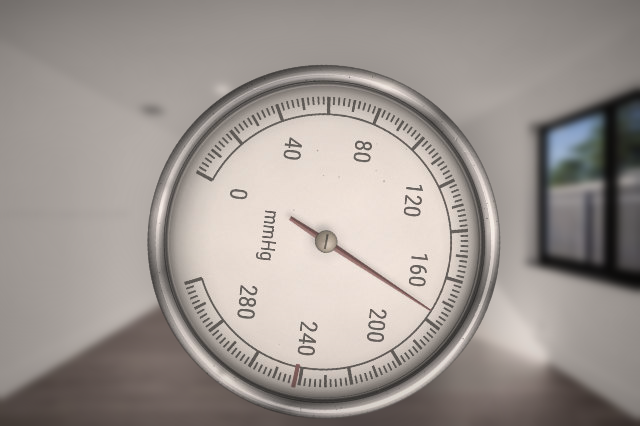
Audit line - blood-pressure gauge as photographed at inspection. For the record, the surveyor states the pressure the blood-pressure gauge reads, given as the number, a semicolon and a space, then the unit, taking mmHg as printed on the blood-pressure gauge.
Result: 176; mmHg
